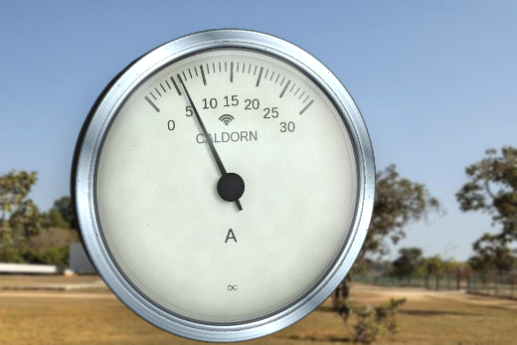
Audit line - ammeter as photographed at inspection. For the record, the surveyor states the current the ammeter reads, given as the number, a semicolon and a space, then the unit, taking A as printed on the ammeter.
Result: 6; A
